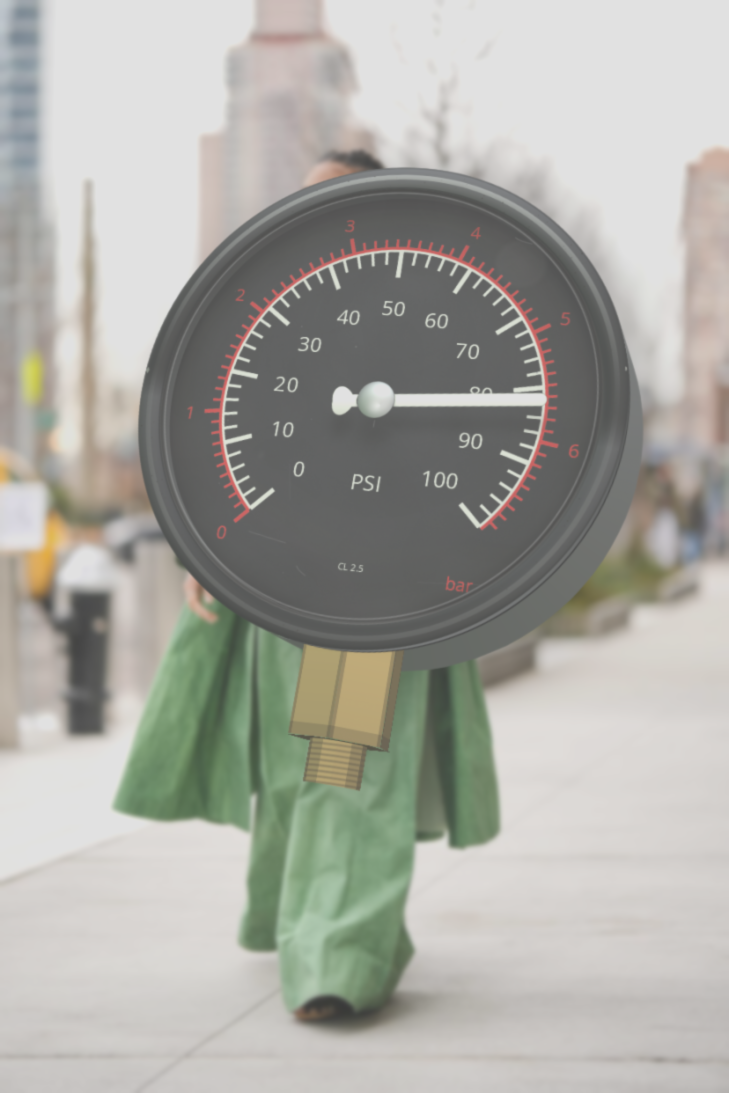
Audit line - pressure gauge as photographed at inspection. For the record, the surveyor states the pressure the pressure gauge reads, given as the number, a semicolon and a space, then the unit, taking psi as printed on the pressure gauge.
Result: 82; psi
